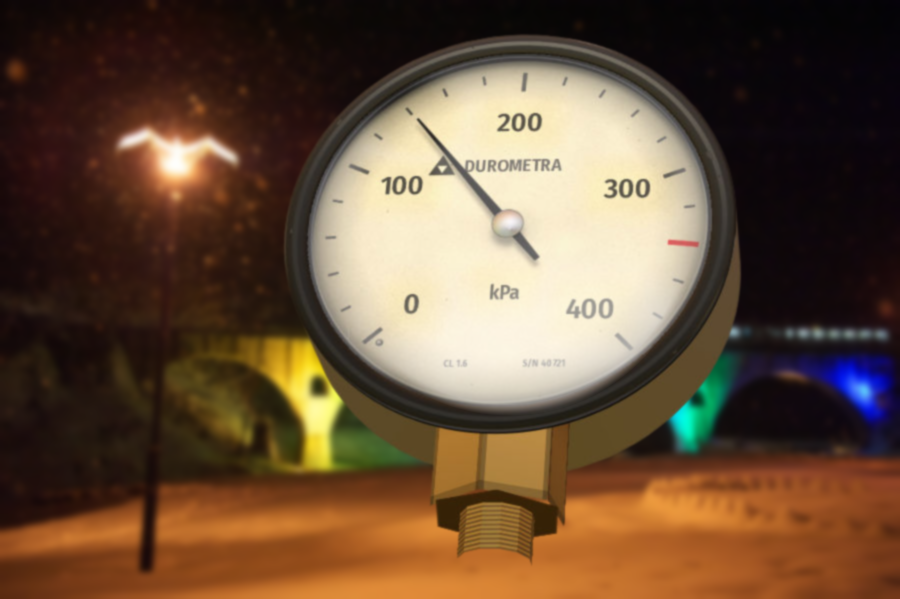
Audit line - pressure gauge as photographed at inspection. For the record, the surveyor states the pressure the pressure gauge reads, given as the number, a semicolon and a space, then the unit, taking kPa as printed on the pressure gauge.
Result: 140; kPa
